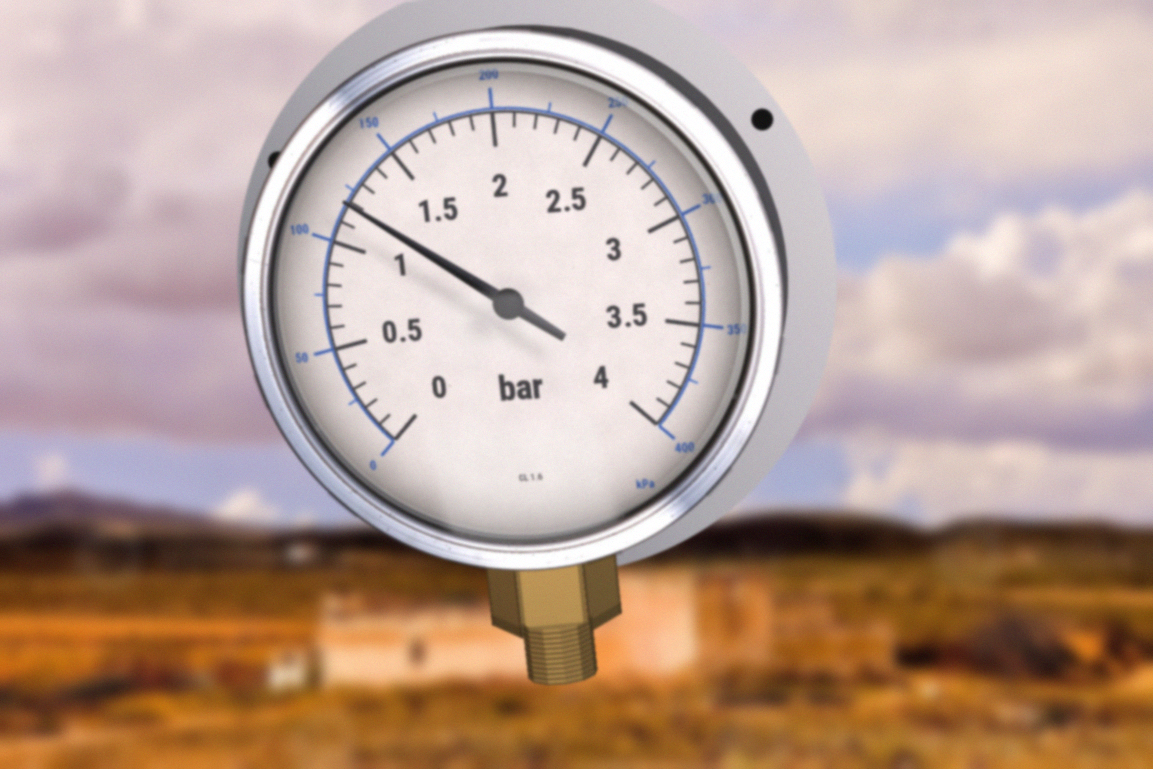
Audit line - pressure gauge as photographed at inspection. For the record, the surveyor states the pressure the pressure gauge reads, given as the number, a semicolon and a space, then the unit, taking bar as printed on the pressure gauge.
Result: 1.2; bar
